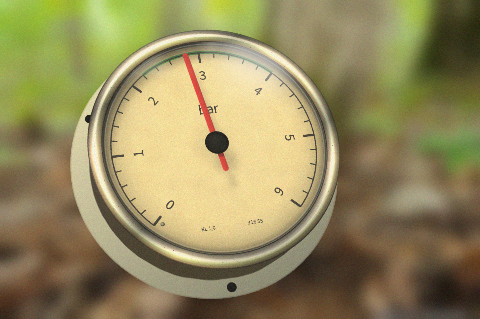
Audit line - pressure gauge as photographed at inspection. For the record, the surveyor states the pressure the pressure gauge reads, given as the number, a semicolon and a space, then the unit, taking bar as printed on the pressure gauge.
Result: 2.8; bar
